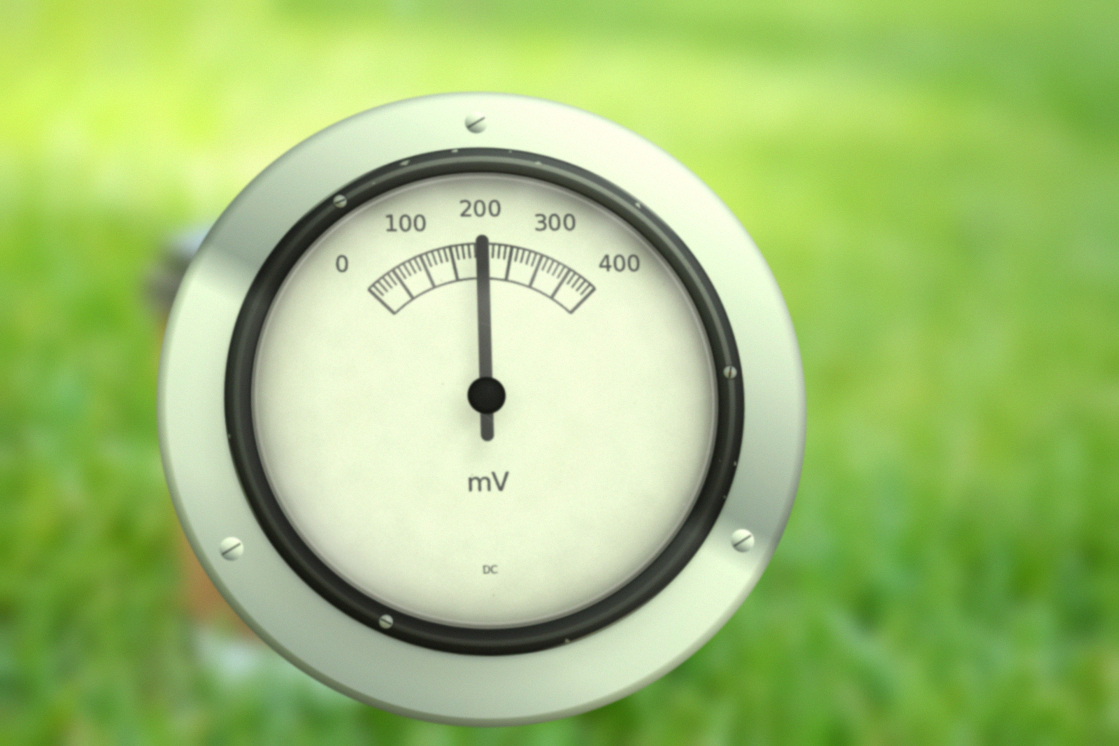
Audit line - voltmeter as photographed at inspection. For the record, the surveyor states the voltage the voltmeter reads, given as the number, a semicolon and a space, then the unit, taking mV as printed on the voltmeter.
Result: 200; mV
